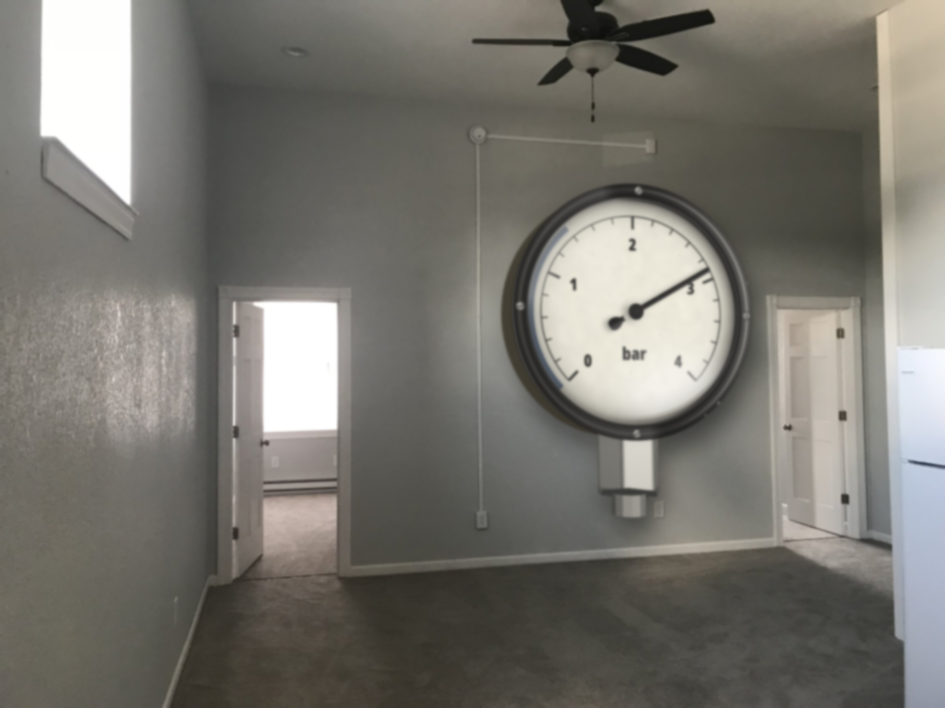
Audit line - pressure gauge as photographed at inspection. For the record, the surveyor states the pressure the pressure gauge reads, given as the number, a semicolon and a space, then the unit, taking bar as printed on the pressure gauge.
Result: 2.9; bar
